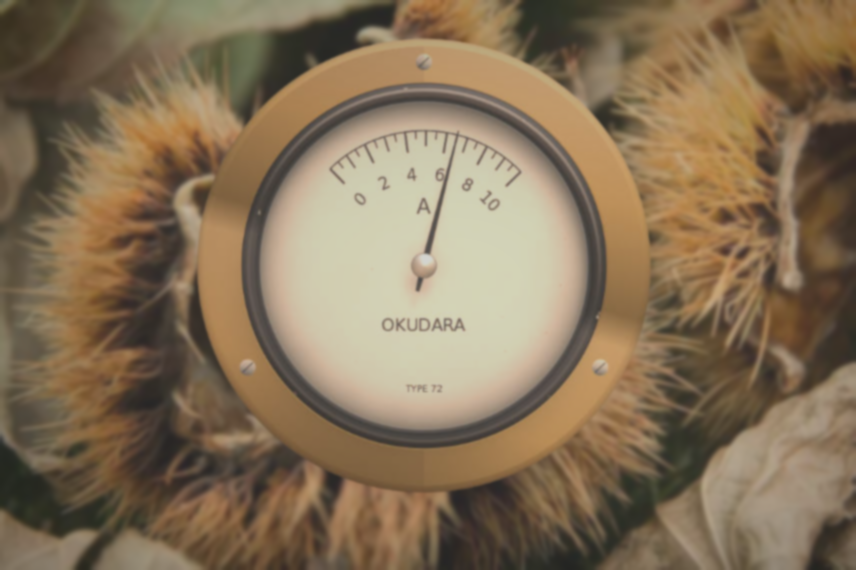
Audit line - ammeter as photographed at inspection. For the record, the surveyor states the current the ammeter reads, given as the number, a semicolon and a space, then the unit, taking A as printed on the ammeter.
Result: 6.5; A
